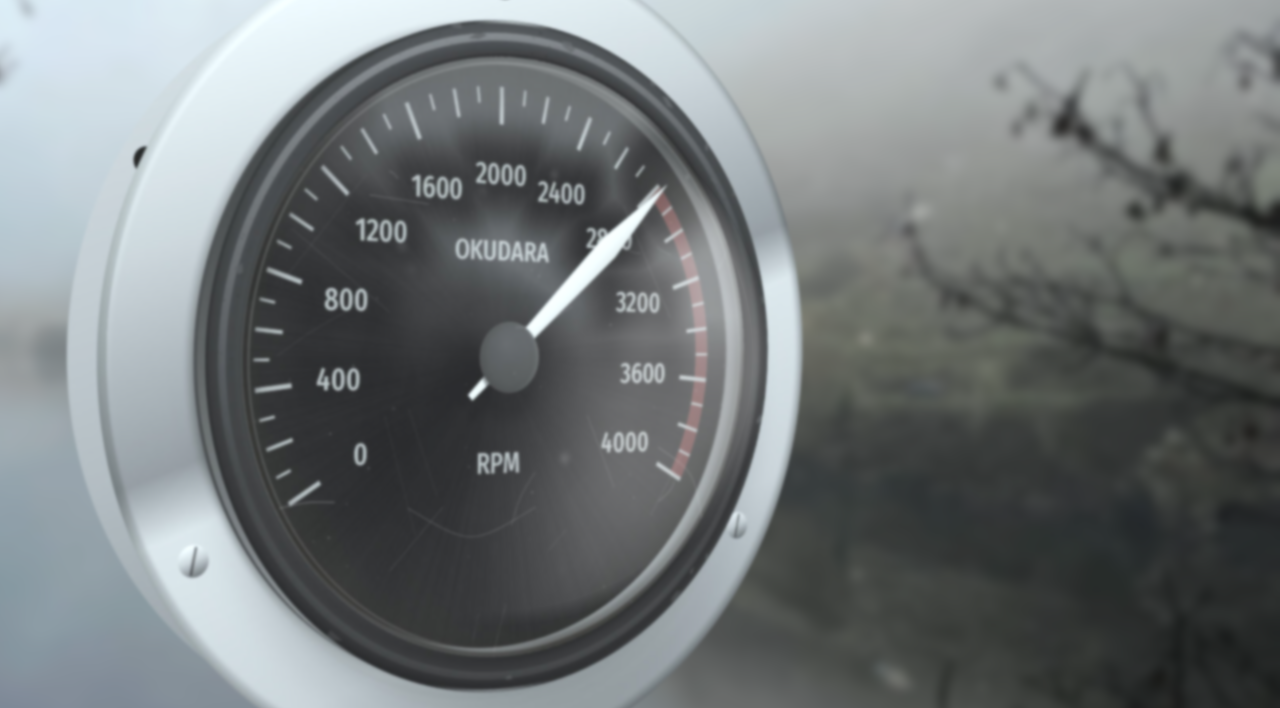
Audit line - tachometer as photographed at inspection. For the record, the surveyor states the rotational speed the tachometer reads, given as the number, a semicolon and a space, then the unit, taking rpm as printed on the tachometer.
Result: 2800; rpm
